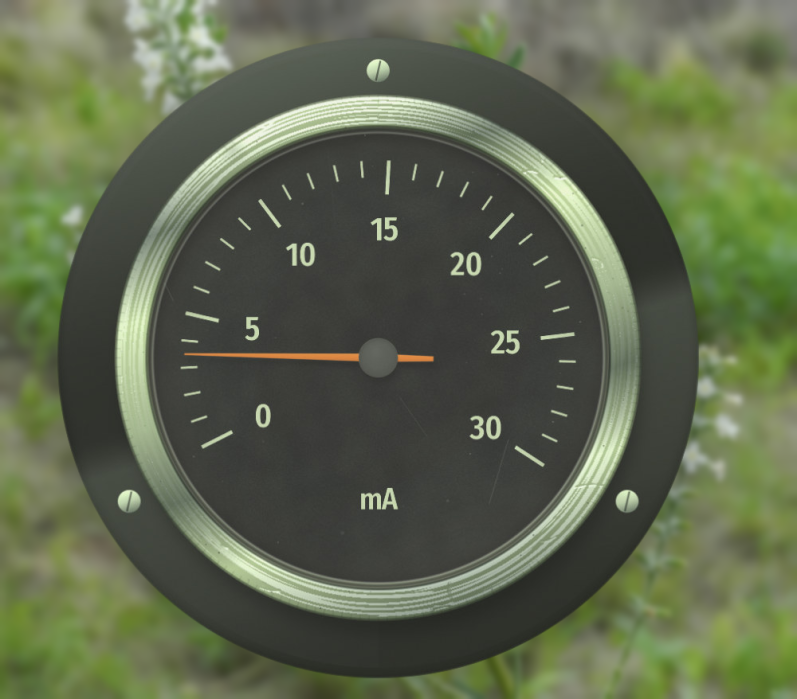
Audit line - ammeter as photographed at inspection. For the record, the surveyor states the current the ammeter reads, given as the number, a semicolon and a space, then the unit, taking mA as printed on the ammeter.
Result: 3.5; mA
